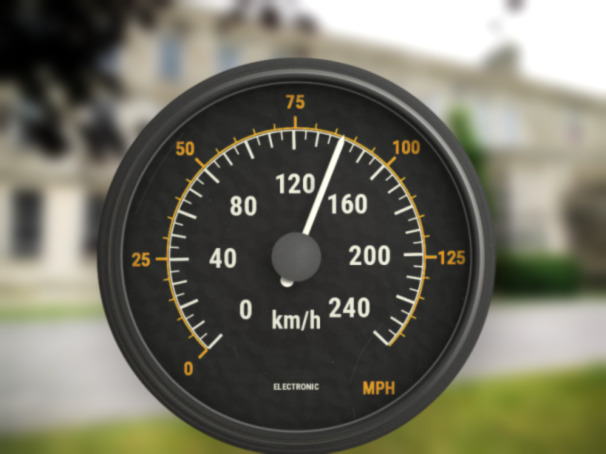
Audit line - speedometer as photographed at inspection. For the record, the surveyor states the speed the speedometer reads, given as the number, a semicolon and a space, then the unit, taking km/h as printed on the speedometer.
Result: 140; km/h
